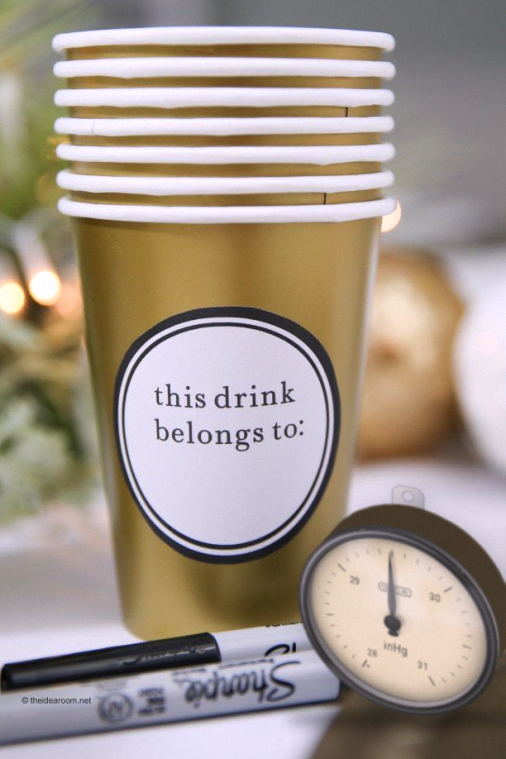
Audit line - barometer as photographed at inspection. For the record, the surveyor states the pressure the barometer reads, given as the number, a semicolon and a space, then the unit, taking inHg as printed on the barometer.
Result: 29.5; inHg
